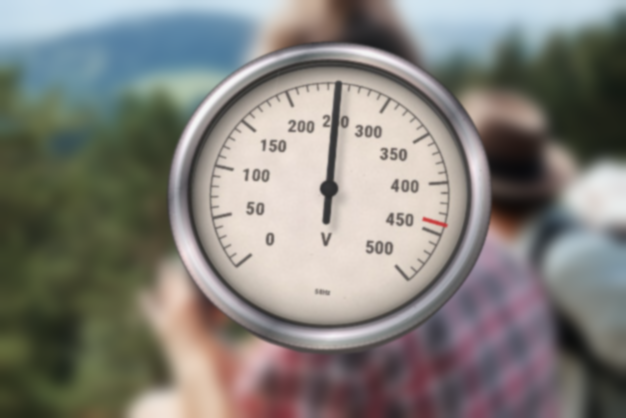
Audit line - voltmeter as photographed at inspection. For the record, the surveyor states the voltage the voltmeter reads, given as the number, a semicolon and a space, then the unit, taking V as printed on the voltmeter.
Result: 250; V
